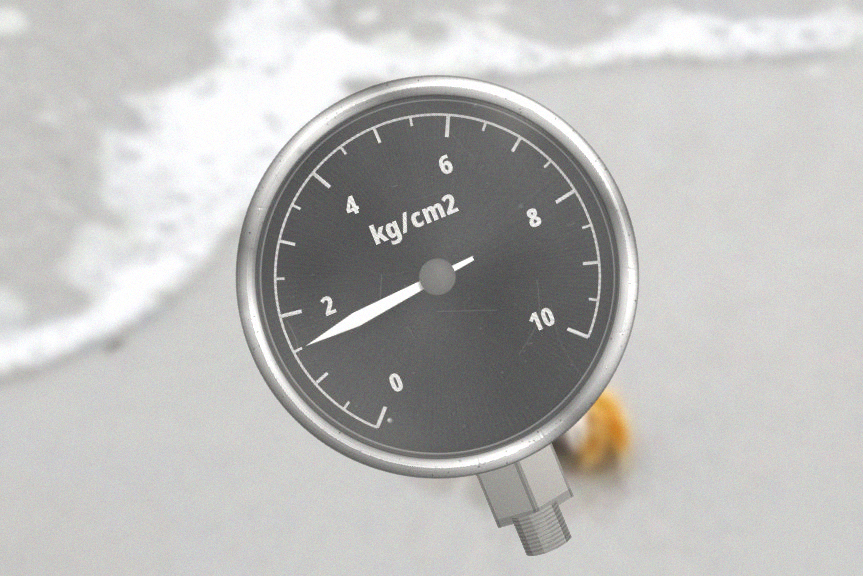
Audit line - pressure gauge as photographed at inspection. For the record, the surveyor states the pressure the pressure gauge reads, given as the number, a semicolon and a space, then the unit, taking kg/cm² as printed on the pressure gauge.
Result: 1.5; kg/cm²
